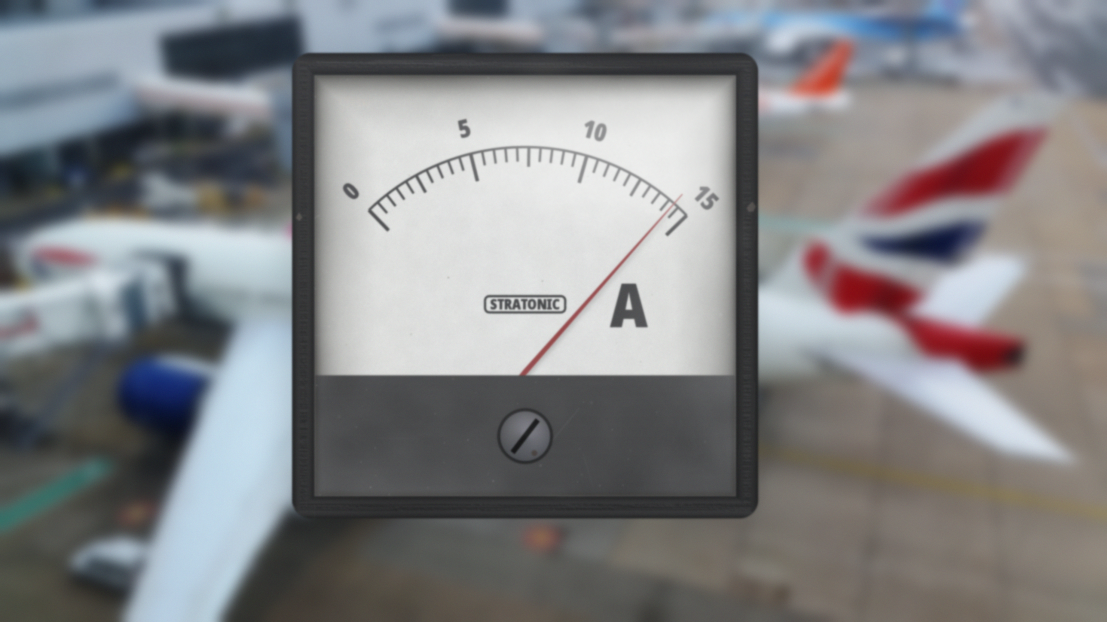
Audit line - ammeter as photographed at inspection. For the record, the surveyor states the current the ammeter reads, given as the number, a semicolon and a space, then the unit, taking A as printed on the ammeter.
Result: 14.25; A
